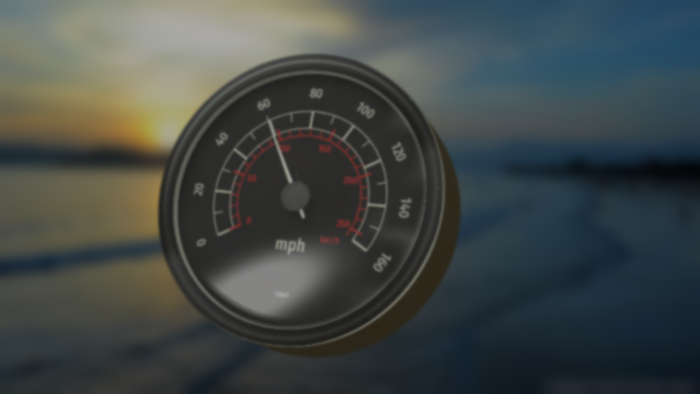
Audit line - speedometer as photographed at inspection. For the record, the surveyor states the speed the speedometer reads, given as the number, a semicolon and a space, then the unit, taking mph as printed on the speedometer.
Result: 60; mph
